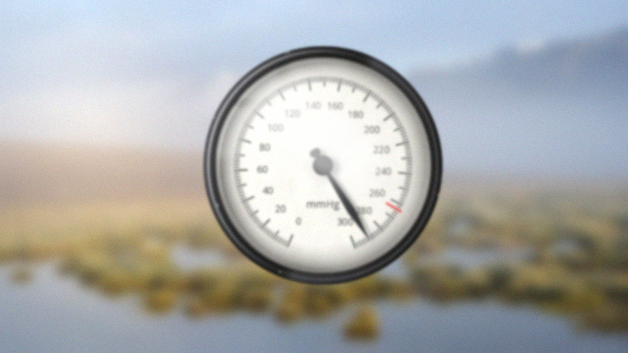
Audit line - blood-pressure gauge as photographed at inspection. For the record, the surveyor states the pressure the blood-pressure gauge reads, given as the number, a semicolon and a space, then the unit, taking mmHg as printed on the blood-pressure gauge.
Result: 290; mmHg
